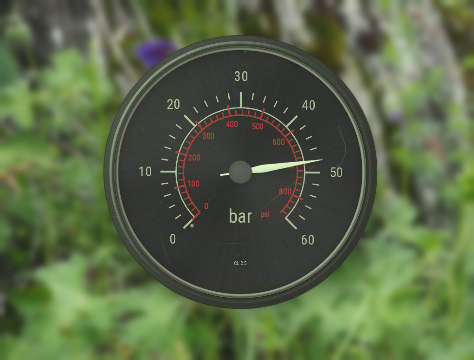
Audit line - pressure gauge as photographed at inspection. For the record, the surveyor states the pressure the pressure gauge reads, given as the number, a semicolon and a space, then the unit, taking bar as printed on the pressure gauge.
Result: 48; bar
